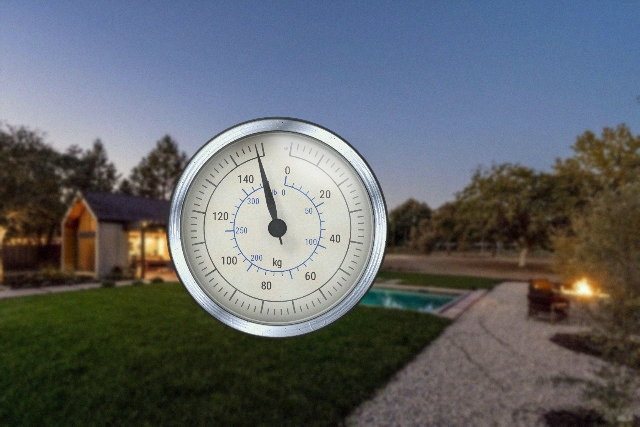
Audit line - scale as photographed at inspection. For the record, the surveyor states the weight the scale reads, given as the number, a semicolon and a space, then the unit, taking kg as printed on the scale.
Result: 148; kg
